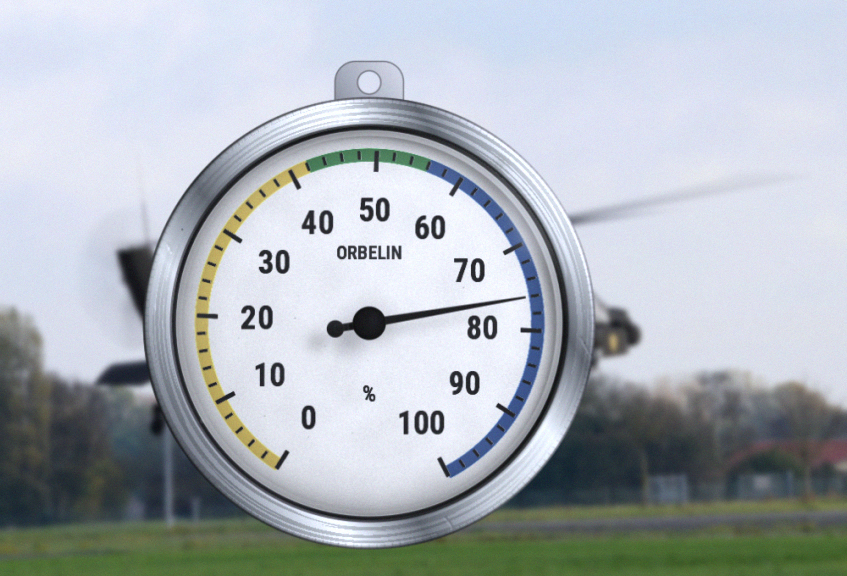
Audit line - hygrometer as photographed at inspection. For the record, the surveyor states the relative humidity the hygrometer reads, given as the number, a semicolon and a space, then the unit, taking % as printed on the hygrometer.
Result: 76; %
